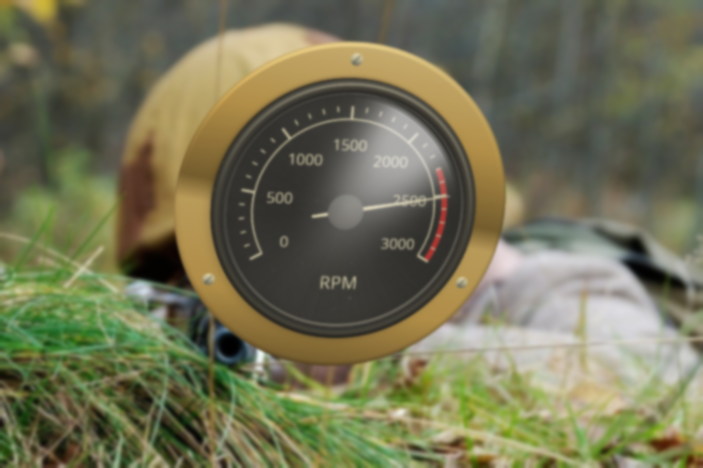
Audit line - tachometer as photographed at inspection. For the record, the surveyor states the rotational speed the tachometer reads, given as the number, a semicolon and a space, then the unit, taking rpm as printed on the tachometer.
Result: 2500; rpm
